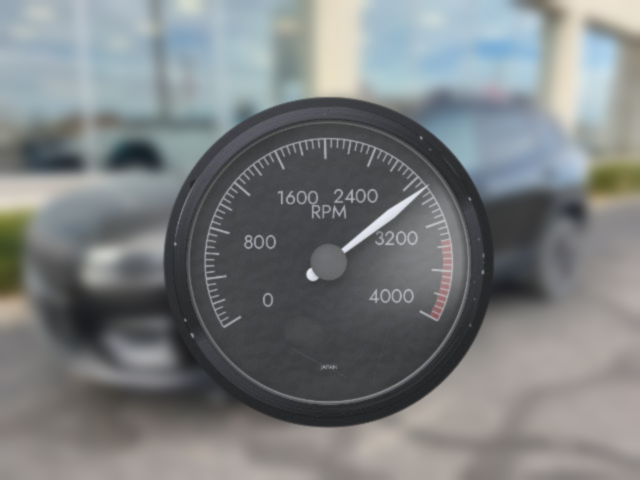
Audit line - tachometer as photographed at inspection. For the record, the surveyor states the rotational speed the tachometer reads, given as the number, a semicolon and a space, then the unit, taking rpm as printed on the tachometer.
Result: 2900; rpm
